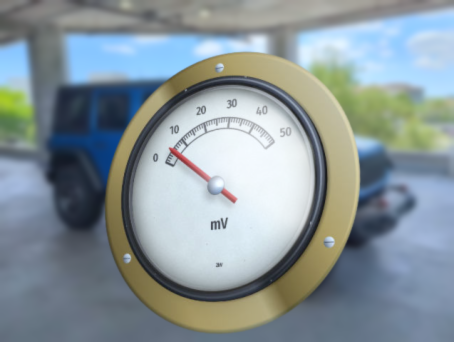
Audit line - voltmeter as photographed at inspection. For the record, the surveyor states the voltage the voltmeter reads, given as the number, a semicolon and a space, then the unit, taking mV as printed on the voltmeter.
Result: 5; mV
